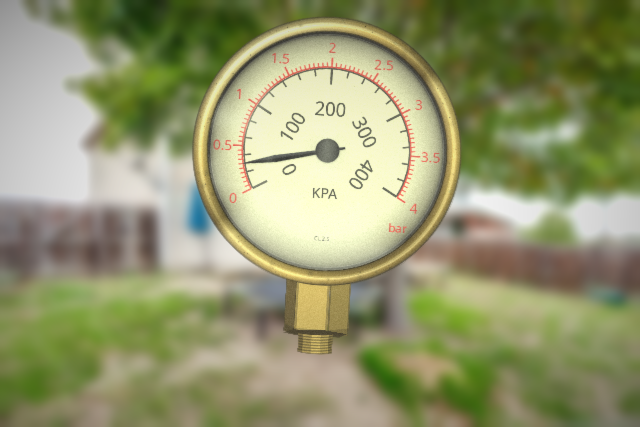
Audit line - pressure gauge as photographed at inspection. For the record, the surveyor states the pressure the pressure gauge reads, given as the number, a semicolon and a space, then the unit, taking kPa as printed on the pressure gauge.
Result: 30; kPa
